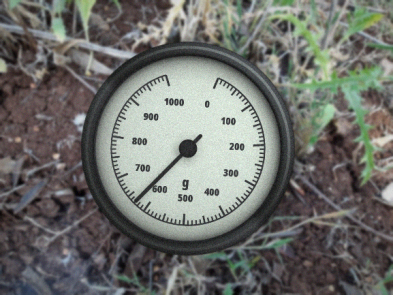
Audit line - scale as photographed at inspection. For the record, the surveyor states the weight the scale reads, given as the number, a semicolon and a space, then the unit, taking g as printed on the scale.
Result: 630; g
